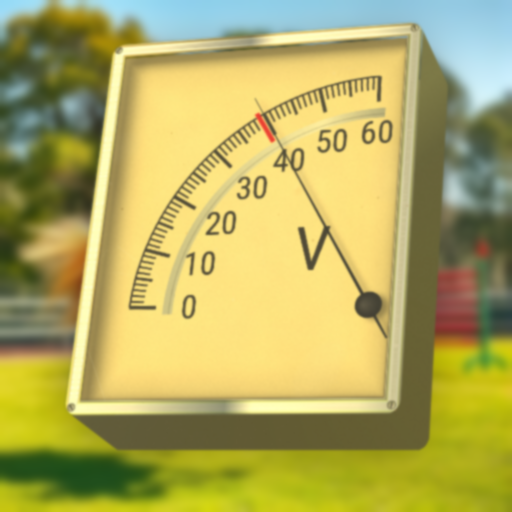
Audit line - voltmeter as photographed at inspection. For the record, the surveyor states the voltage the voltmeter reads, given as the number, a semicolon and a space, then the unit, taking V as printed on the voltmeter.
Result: 40; V
